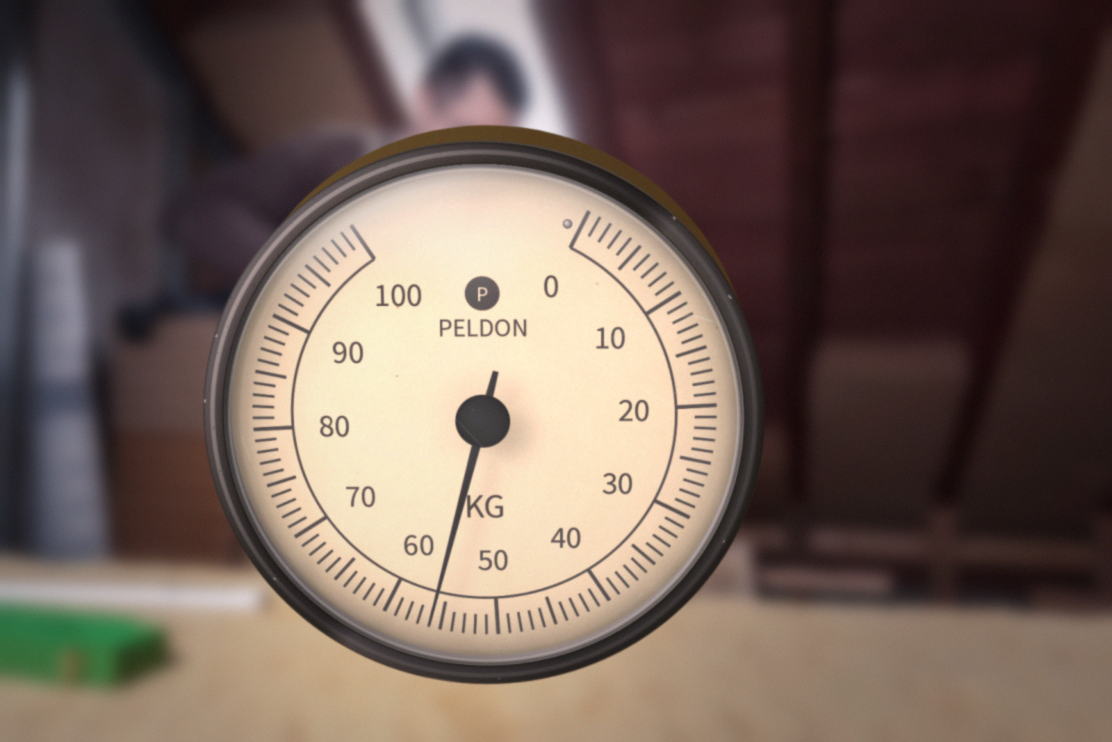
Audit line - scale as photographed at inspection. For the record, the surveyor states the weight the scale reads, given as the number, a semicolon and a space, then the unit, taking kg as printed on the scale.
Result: 56; kg
